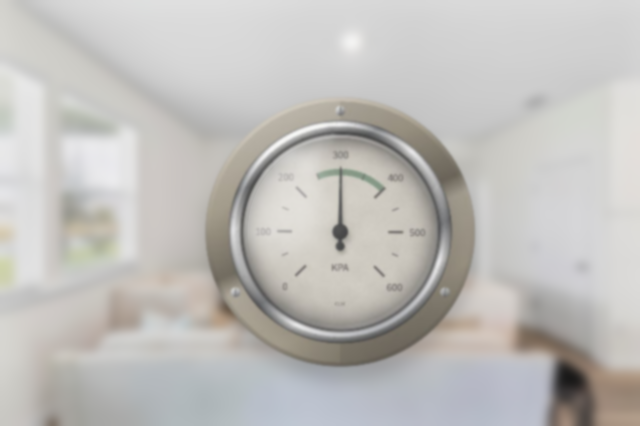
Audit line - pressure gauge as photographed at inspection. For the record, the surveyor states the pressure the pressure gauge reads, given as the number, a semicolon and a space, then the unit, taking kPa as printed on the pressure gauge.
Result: 300; kPa
